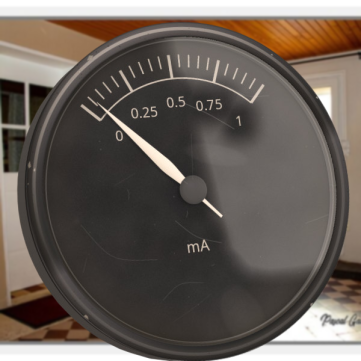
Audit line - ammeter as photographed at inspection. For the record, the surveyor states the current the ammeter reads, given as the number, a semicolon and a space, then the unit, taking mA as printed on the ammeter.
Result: 0.05; mA
